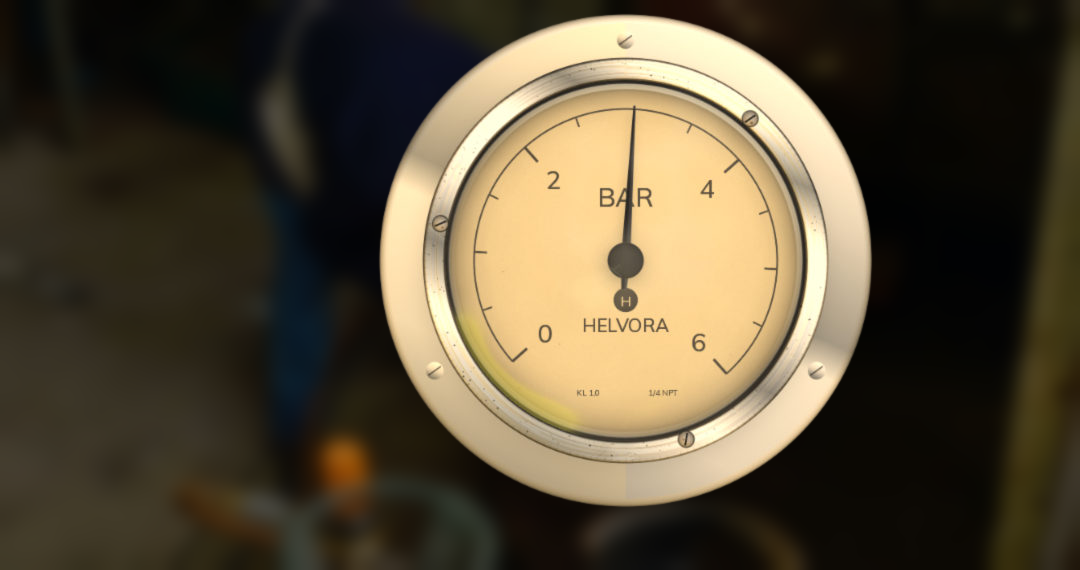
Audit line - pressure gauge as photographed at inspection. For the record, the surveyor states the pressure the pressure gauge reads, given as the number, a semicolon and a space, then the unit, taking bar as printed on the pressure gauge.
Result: 3; bar
